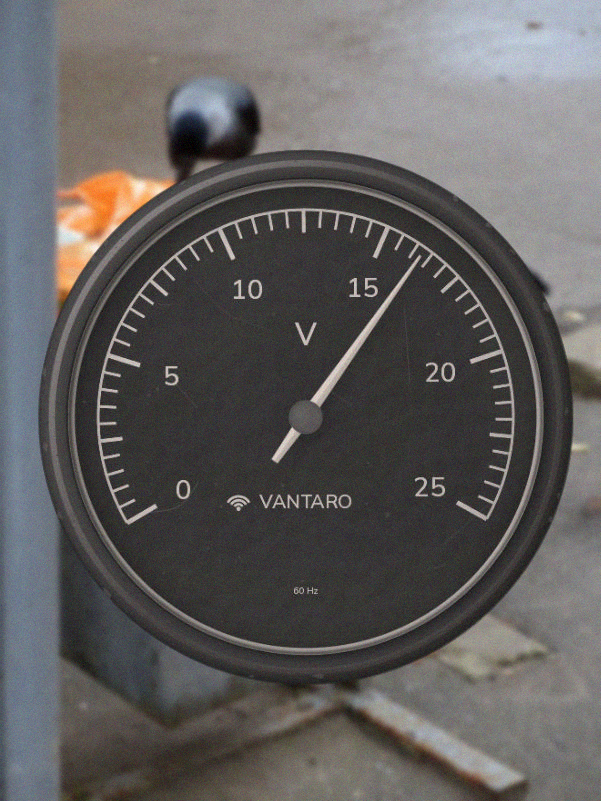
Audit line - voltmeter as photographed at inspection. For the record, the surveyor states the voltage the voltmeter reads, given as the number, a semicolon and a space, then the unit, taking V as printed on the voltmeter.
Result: 16.25; V
